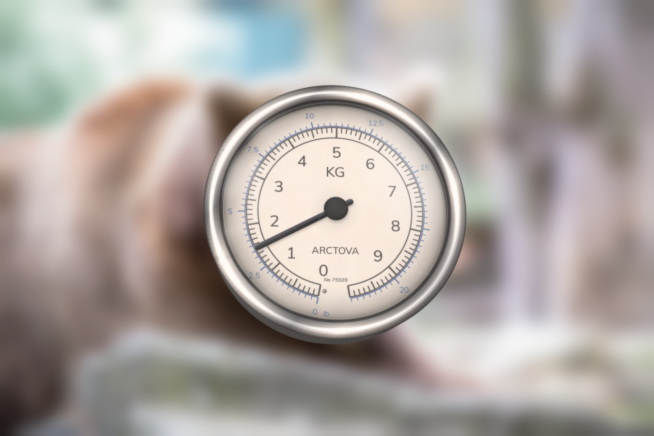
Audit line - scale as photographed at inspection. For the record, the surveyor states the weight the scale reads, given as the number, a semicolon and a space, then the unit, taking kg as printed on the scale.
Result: 1.5; kg
